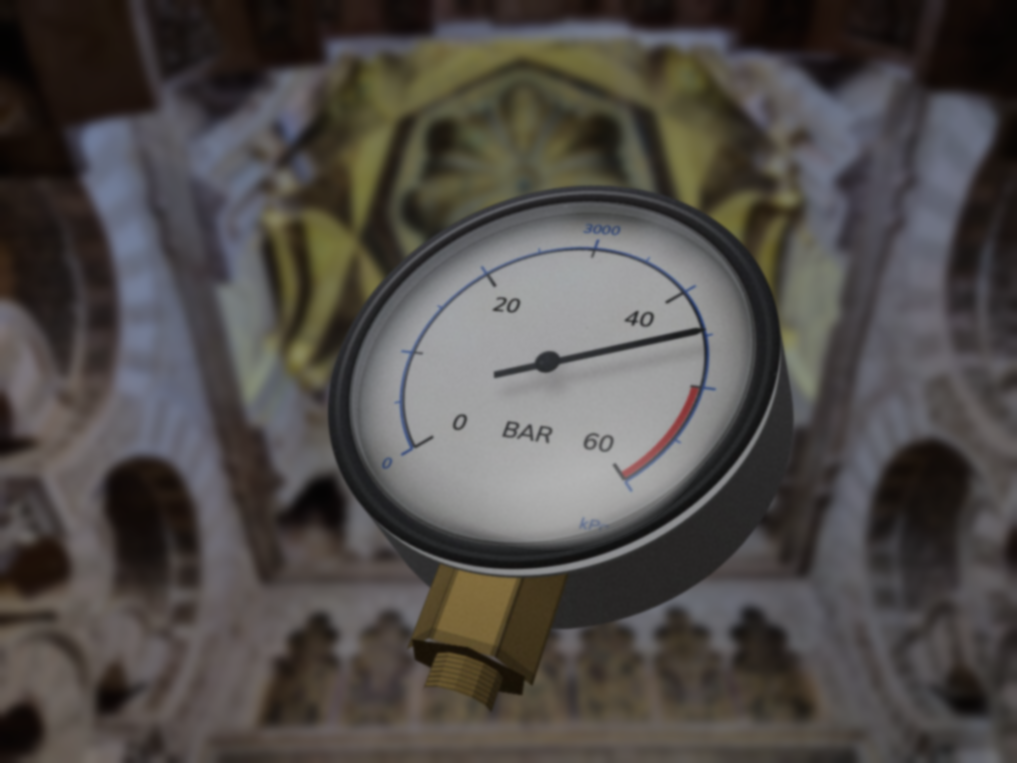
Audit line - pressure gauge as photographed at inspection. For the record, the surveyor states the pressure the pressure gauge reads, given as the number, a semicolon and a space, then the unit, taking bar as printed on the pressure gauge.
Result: 45; bar
